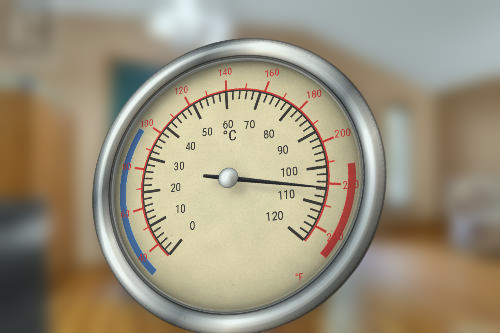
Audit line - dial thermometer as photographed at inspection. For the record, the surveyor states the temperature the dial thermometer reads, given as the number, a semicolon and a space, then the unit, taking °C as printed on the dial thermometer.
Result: 106; °C
